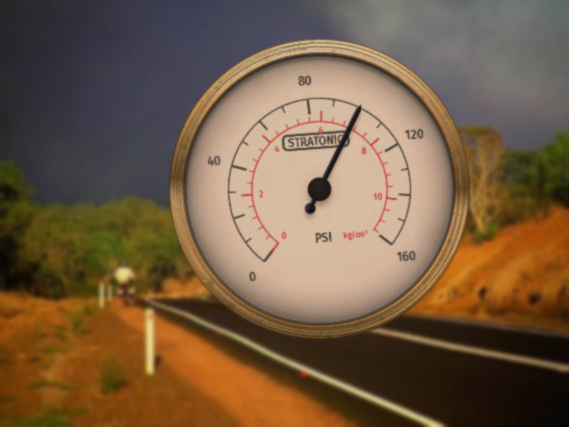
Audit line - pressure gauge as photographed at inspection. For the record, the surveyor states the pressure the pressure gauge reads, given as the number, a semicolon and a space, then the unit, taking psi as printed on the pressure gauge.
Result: 100; psi
